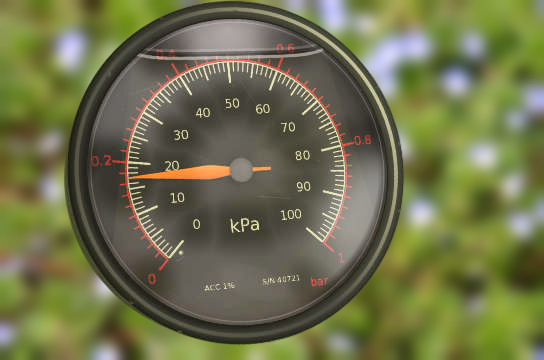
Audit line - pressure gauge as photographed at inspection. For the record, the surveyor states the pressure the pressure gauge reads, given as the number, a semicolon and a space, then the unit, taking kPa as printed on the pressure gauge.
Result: 17; kPa
